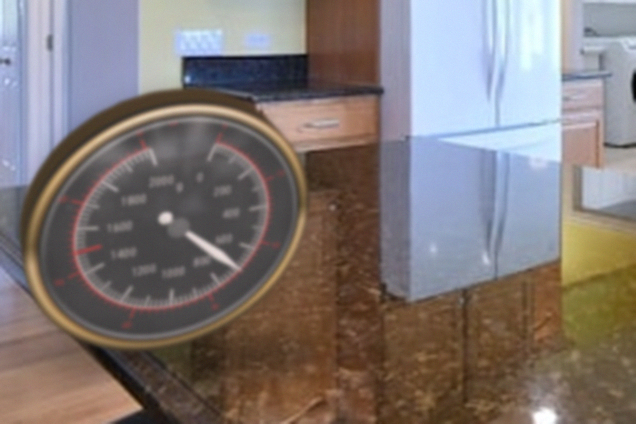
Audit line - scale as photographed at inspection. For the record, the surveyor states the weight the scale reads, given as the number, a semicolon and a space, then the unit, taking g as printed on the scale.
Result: 700; g
